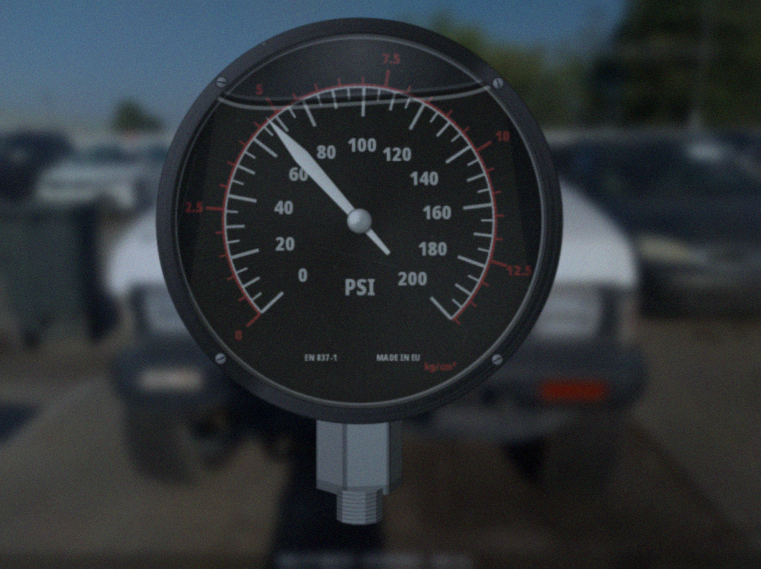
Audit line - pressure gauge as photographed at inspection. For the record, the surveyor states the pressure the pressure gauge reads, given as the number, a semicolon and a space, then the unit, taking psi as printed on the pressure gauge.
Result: 67.5; psi
